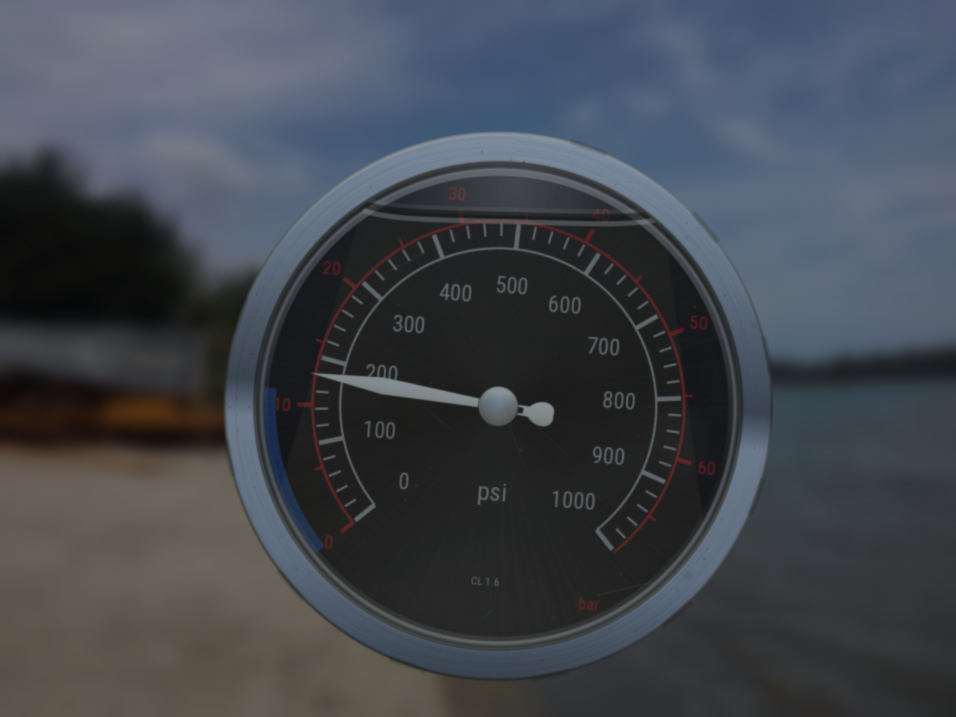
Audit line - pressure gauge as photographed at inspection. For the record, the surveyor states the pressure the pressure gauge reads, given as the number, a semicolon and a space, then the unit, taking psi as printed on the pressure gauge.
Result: 180; psi
